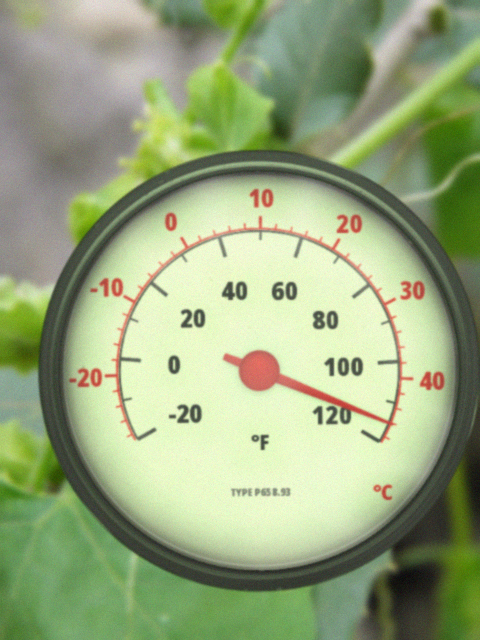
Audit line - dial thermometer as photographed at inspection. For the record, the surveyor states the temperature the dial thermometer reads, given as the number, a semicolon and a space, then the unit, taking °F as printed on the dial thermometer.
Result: 115; °F
